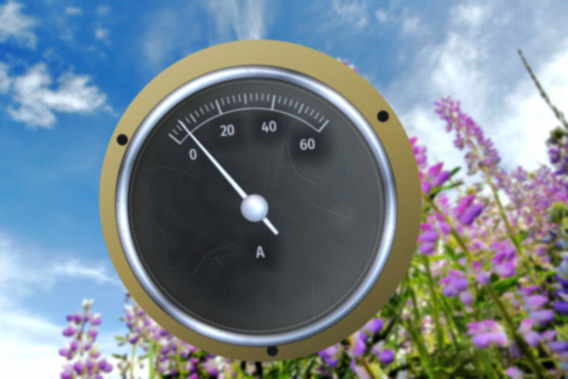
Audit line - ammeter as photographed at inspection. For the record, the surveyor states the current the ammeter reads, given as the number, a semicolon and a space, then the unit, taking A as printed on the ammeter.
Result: 6; A
